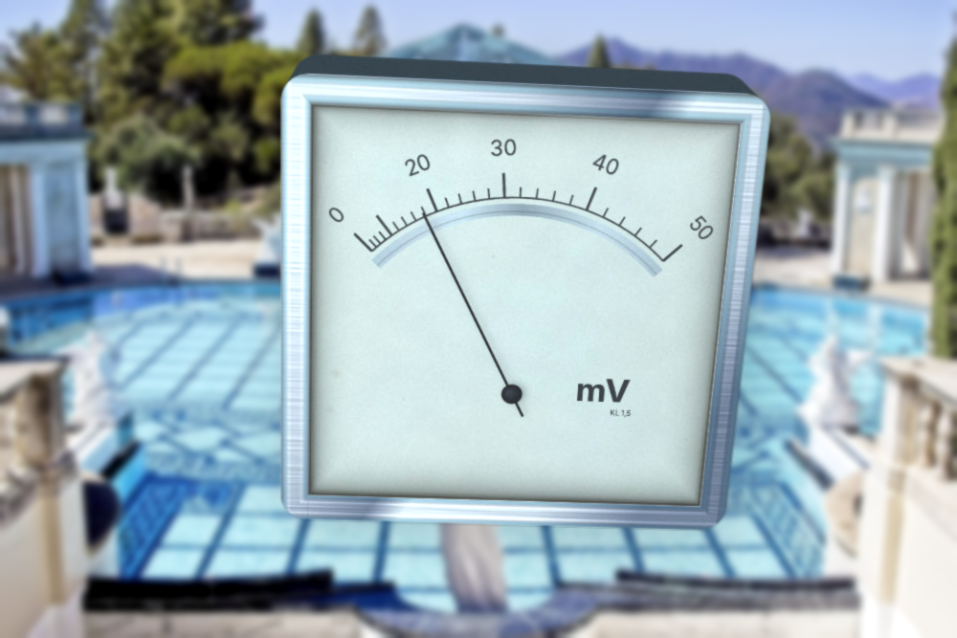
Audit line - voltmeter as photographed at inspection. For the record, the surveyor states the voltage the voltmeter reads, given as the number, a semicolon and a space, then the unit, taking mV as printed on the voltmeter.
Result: 18; mV
